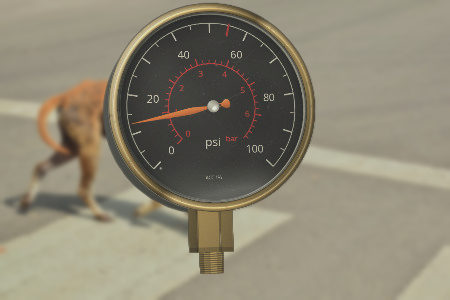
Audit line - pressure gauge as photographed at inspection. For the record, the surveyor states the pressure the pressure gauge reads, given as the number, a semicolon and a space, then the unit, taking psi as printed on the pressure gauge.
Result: 12.5; psi
